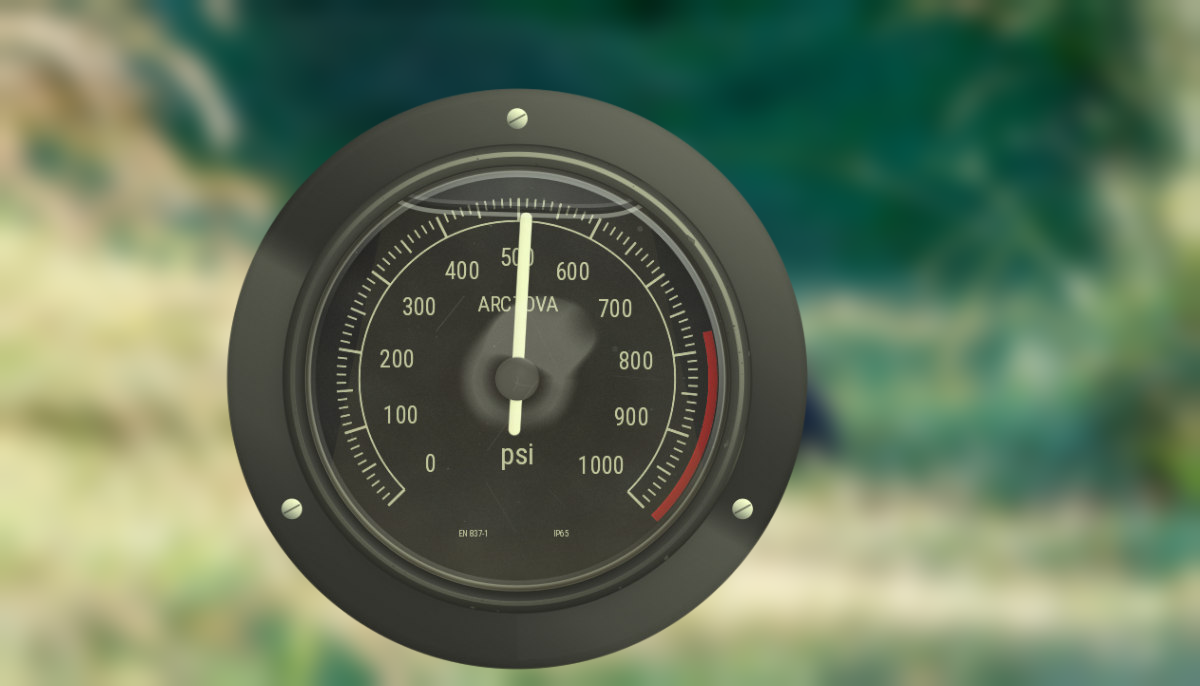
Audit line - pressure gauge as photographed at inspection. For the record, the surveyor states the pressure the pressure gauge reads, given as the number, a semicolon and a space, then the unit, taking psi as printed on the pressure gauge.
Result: 510; psi
